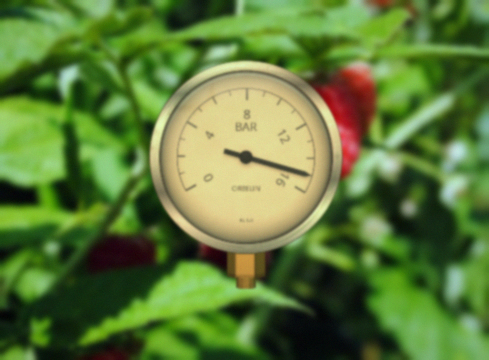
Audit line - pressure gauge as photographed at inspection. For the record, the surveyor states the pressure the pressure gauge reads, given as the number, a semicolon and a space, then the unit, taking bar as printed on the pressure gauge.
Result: 15; bar
